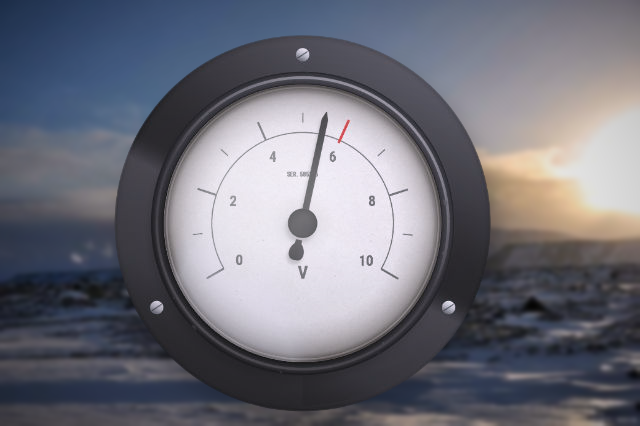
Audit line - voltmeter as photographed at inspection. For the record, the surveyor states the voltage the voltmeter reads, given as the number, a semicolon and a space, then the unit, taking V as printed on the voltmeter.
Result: 5.5; V
